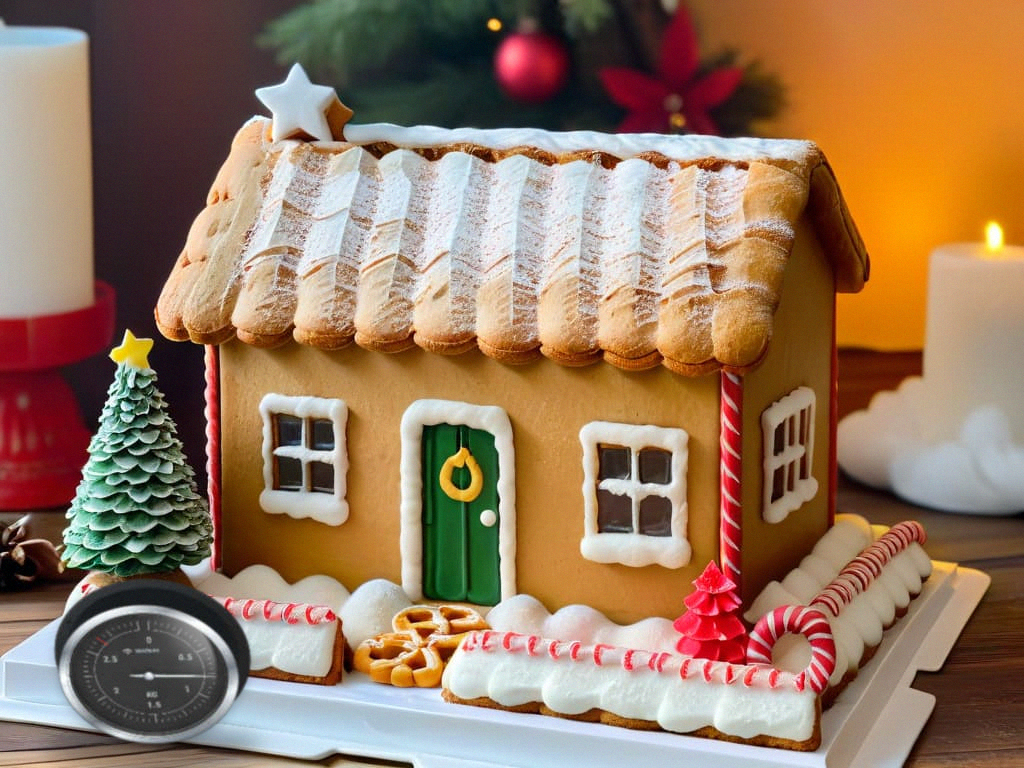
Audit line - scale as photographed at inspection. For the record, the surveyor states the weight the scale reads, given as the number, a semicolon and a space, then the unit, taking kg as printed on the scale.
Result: 0.75; kg
